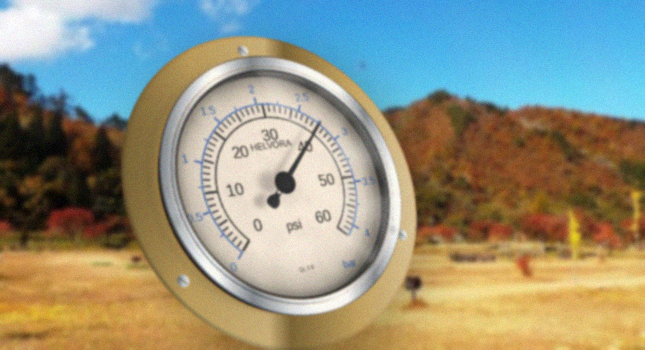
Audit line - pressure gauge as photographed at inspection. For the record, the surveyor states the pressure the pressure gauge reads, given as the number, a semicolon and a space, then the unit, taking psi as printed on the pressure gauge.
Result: 40; psi
